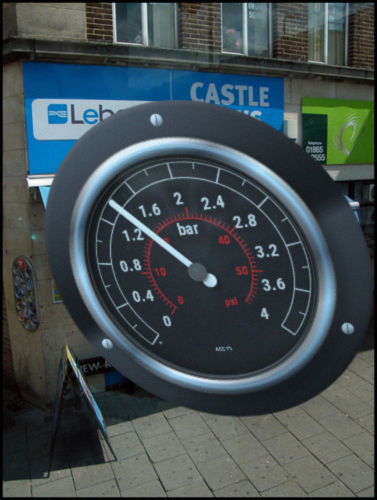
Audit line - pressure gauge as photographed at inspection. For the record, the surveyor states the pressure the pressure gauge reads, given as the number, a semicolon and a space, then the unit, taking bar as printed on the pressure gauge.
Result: 1.4; bar
